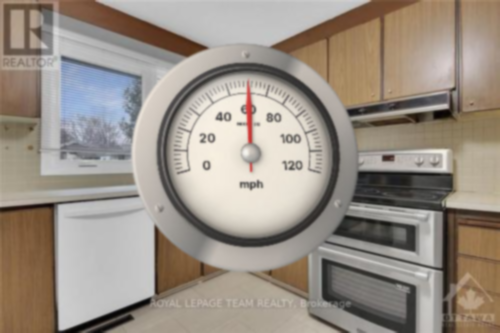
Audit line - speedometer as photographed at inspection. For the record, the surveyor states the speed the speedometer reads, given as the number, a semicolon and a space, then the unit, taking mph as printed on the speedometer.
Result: 60; mph
